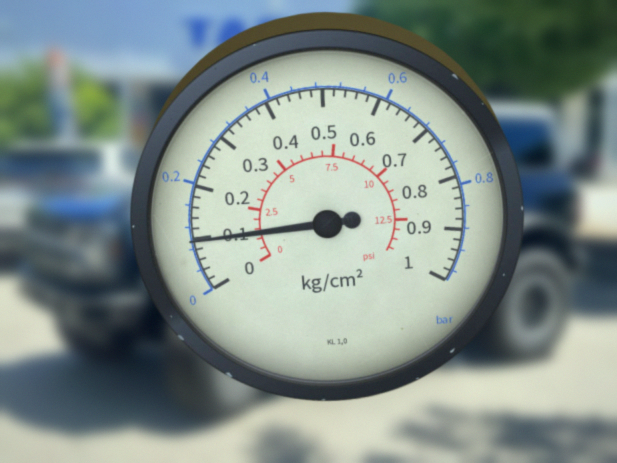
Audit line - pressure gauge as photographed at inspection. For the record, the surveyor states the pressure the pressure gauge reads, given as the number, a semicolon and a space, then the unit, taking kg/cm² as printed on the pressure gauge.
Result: 0.1; kg/cm²
